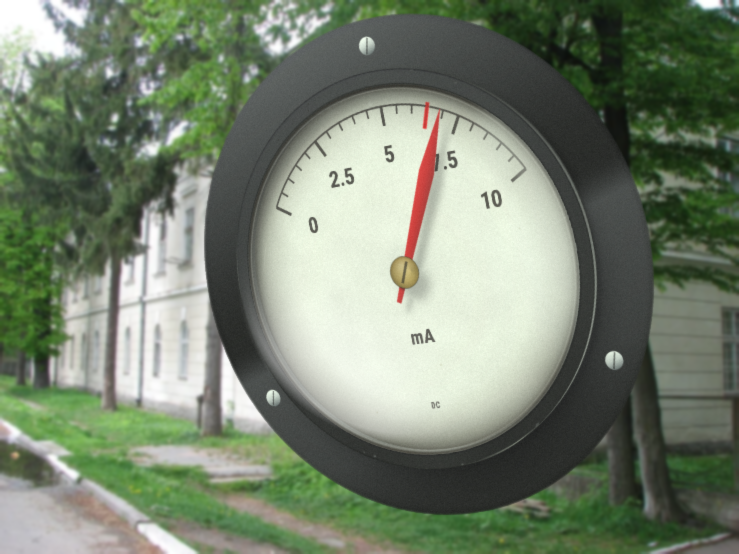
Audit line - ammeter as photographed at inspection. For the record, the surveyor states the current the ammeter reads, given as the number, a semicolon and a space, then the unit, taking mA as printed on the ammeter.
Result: 7; mA
